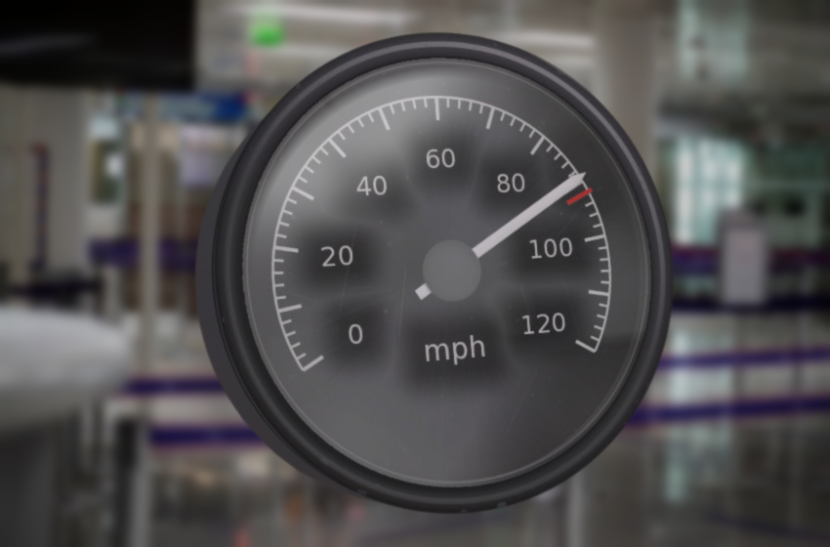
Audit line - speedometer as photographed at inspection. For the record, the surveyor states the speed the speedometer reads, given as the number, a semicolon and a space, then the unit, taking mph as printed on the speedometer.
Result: 89; mph
